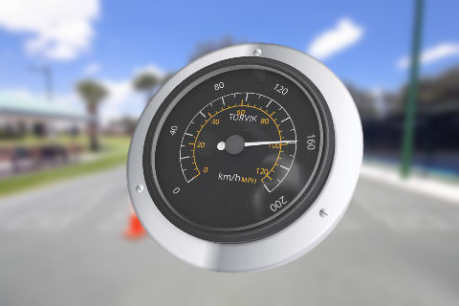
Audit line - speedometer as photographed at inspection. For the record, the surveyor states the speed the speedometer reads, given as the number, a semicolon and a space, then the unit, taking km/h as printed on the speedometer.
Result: 160; km/h
